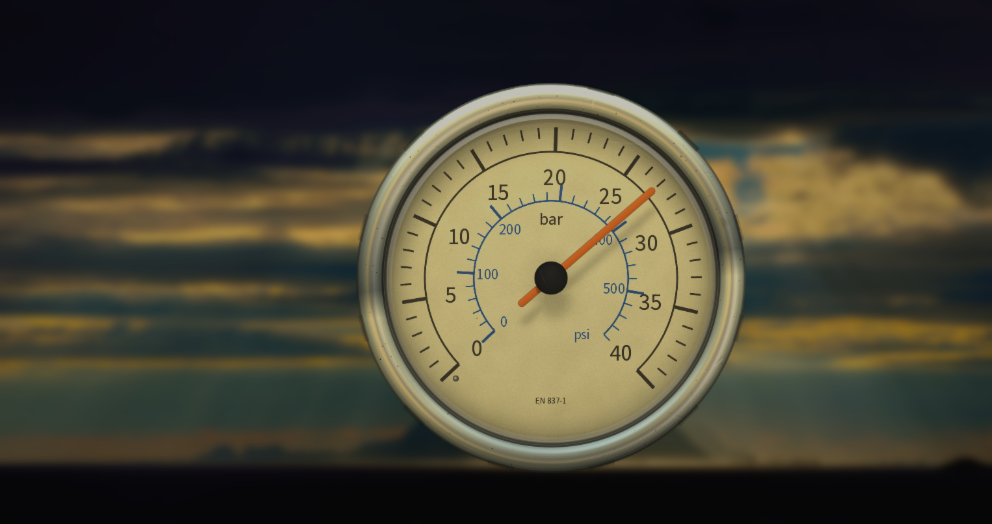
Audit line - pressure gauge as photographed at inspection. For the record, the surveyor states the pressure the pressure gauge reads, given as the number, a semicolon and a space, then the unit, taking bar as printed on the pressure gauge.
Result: 27; bar
